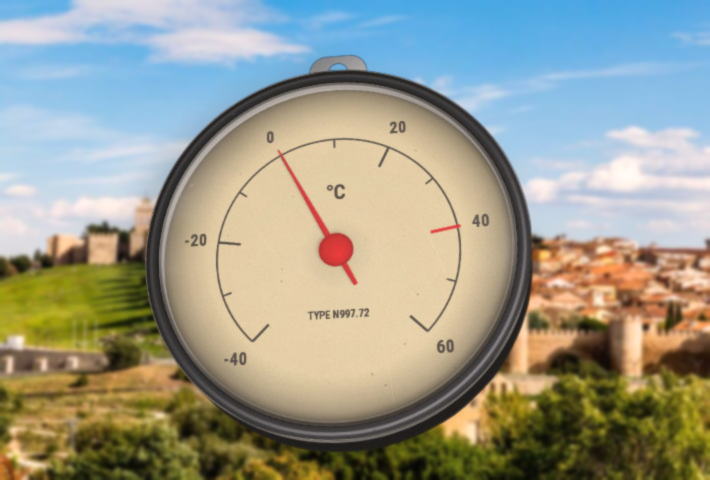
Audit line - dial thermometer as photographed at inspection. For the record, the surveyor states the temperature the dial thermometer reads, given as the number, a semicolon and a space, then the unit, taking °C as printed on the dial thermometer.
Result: 0; °C
